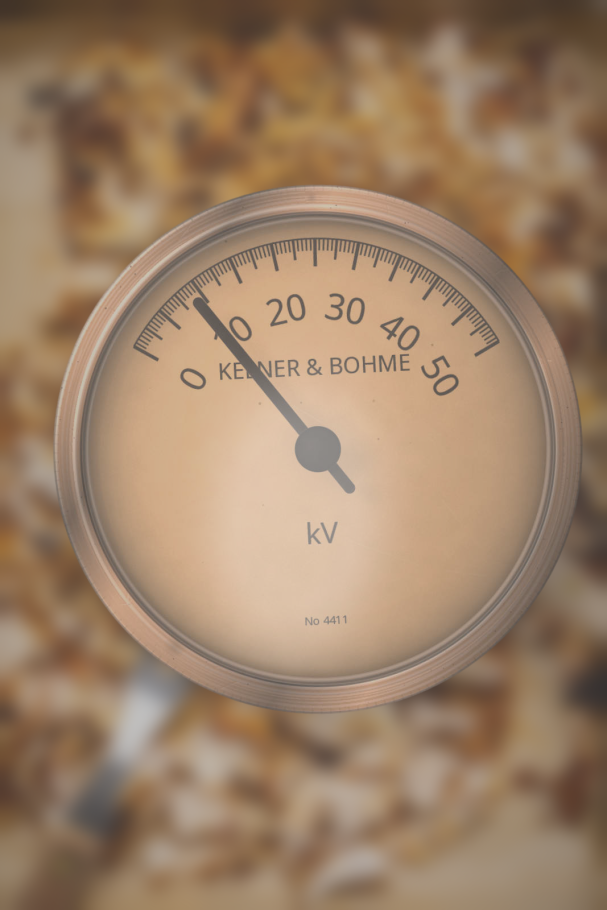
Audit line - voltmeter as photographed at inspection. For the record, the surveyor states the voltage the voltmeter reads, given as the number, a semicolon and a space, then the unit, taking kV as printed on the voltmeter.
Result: 9; kV
